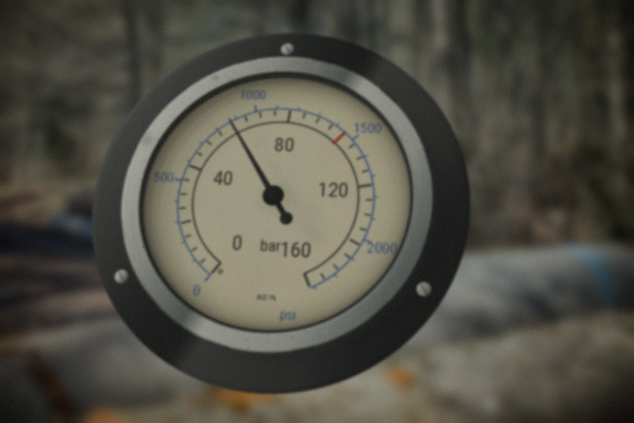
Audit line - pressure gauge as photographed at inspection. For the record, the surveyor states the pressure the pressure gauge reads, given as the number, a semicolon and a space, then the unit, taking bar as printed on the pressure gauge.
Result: 60; bar
